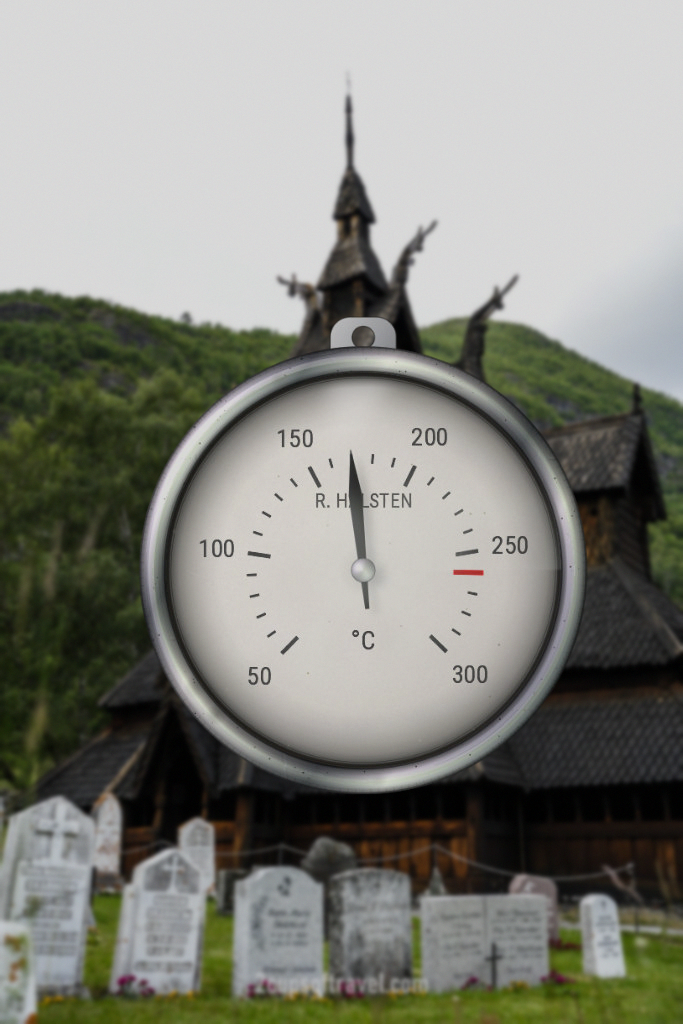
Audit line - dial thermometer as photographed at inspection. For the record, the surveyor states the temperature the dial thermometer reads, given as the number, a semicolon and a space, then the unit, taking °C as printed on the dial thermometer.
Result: 170; °C
